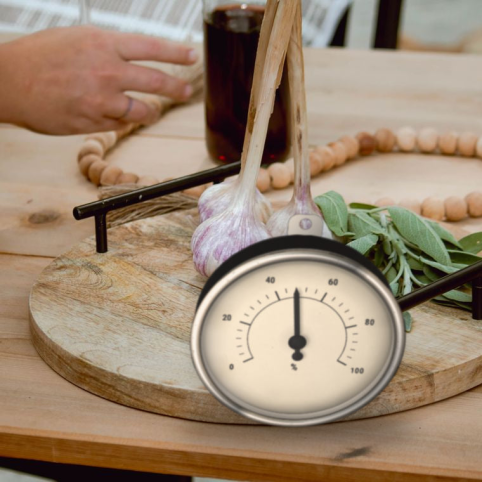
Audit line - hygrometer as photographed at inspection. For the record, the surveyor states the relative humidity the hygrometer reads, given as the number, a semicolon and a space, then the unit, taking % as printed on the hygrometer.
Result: 48; %
